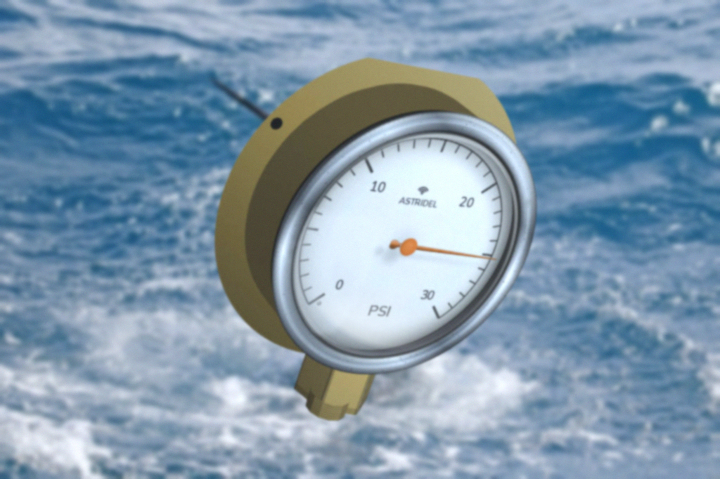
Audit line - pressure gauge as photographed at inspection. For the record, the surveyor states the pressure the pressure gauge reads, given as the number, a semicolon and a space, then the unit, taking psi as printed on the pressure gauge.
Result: 25; psi
